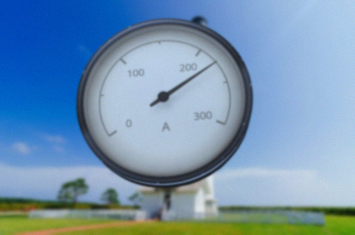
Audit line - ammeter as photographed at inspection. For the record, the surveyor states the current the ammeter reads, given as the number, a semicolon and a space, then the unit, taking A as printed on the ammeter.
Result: 225; A
